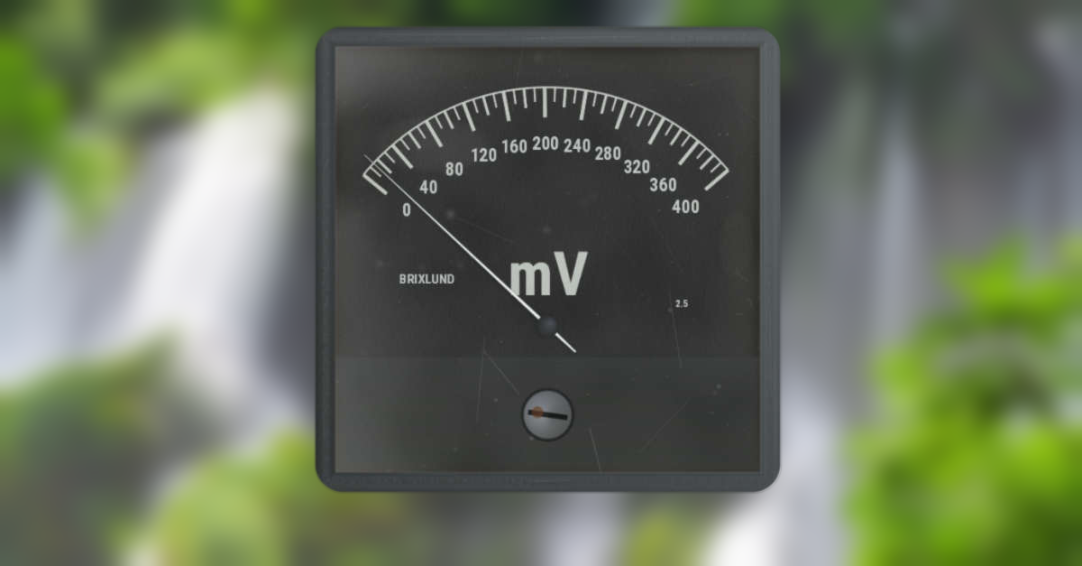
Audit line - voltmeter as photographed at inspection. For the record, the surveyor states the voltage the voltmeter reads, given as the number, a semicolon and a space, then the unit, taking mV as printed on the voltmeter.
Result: 15; mV
